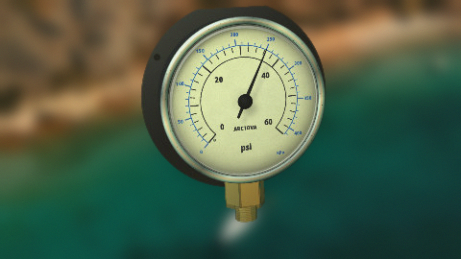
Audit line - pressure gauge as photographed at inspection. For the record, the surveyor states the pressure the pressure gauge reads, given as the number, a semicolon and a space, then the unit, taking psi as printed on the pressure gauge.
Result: 36; psi
